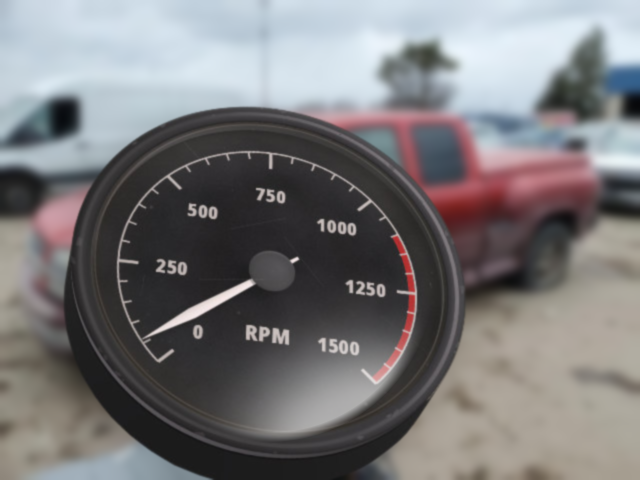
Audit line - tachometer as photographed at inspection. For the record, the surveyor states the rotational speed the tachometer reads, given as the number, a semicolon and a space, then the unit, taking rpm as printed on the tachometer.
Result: 50; rpm
